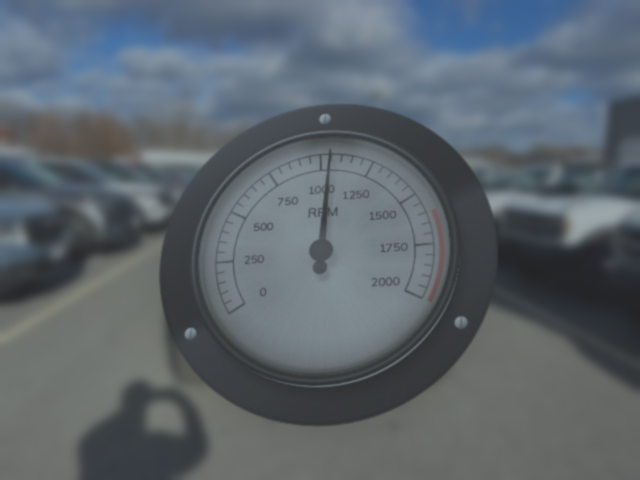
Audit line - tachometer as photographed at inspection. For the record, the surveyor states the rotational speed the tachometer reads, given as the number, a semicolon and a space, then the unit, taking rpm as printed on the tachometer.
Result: 1050; rpm
